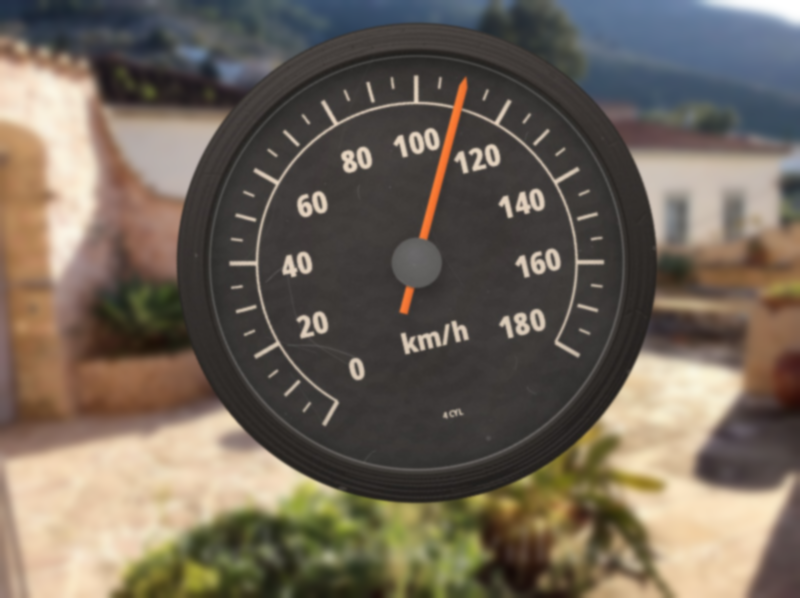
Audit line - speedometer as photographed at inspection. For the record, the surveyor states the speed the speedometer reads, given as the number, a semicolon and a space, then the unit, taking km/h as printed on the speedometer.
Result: 110; km/h
